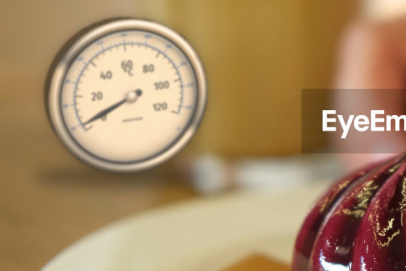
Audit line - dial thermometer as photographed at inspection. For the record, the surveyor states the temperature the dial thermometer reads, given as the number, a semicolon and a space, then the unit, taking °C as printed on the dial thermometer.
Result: 4; °C
